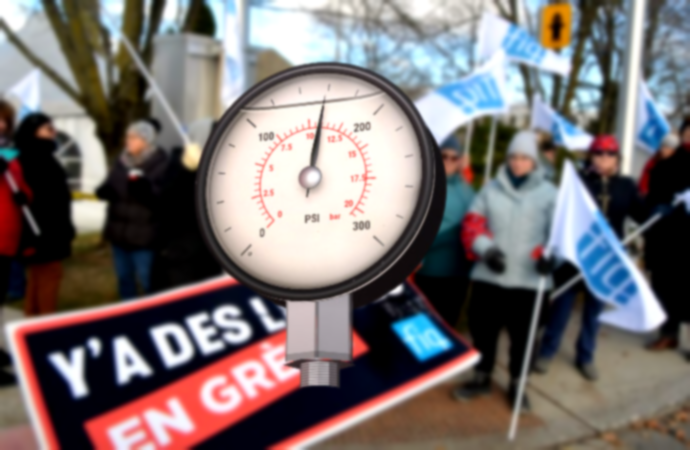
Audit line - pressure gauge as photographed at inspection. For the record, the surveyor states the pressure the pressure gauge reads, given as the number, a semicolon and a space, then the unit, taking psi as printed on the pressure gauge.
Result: 160; psi
